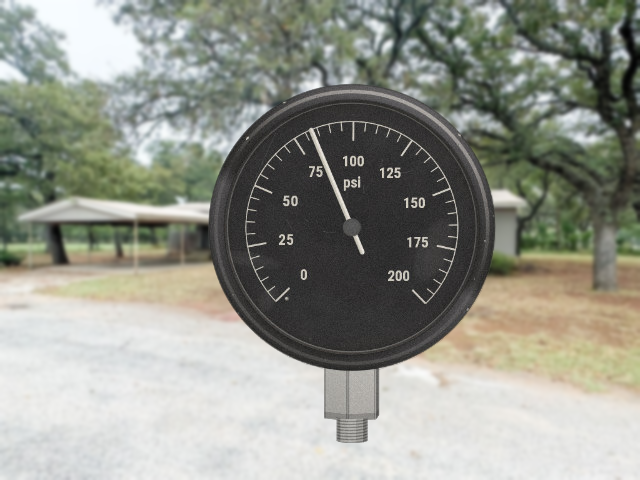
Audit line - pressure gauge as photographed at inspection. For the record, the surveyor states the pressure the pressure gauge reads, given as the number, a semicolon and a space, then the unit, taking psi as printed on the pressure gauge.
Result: 82.5; psi
